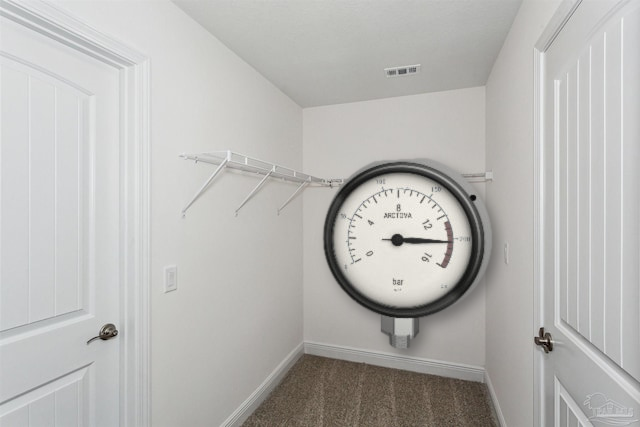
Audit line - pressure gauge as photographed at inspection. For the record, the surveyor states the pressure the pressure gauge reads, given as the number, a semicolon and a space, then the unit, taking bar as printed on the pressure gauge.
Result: 14; bar
